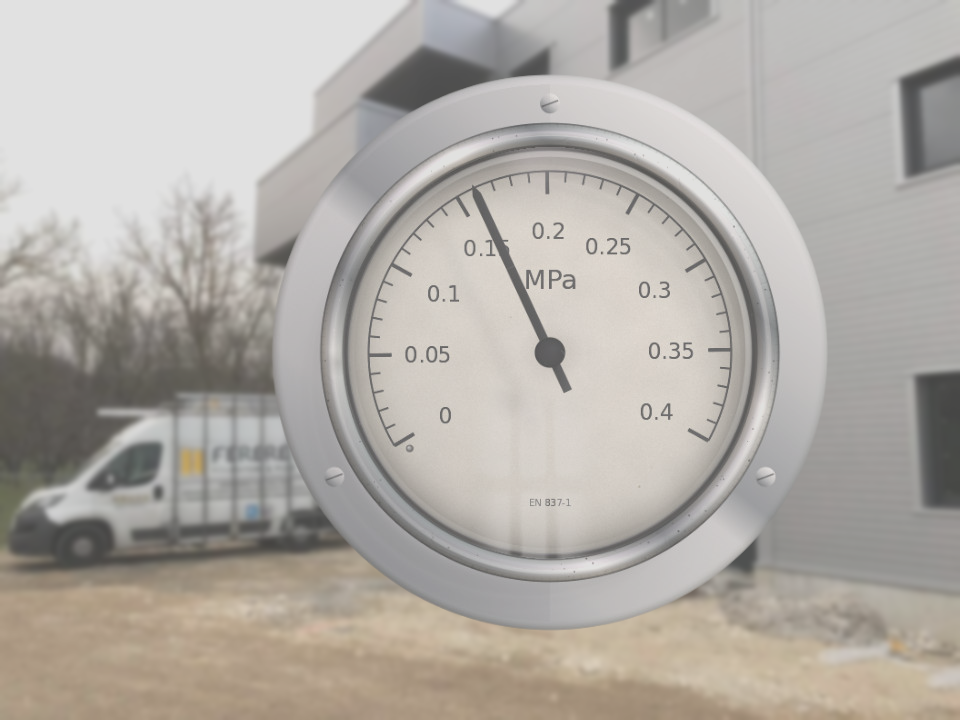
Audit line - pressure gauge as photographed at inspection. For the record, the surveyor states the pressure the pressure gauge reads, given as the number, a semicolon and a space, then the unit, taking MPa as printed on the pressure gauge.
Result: 0.16; MPa
